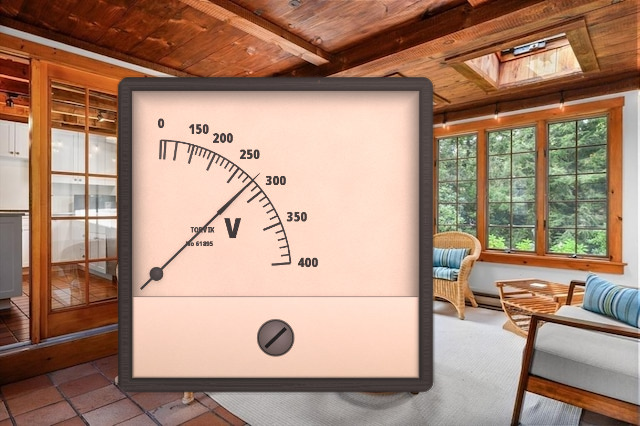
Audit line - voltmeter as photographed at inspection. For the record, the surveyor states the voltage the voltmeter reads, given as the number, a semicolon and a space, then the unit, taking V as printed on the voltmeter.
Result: 280; V
